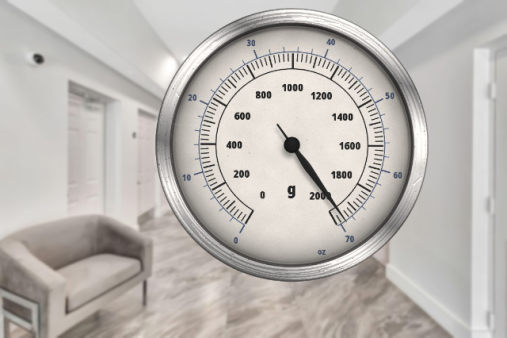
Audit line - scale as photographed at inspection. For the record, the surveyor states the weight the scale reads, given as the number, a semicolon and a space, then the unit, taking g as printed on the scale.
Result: 1960; g
